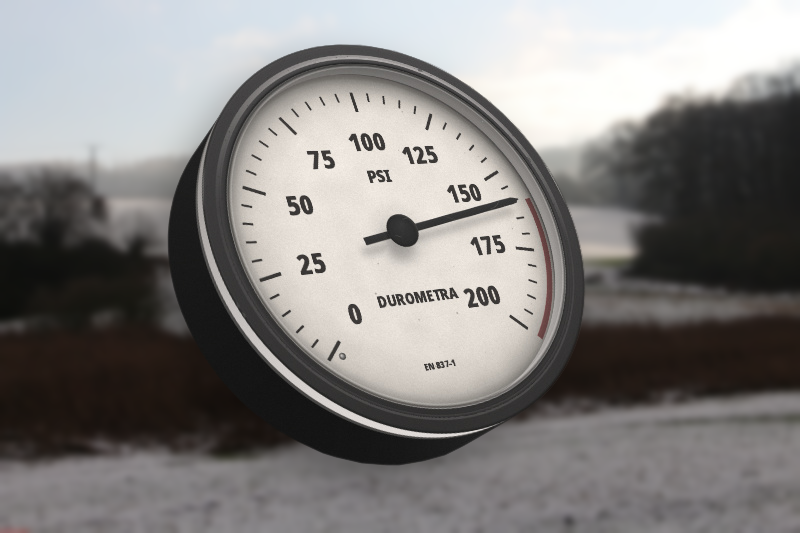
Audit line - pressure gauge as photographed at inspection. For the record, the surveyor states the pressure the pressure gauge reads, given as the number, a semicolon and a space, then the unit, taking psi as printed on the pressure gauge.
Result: 160; psi
